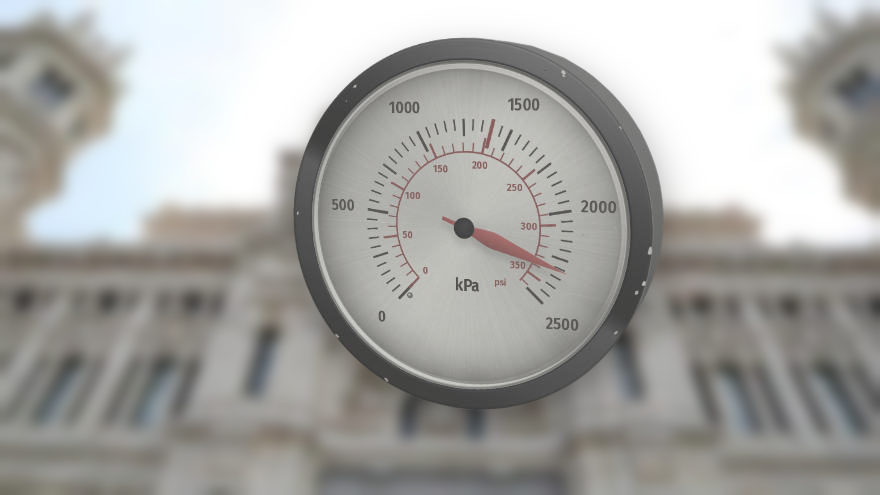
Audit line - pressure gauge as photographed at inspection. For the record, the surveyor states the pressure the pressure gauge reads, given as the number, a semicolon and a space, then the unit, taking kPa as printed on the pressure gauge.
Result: 2300; kPa
